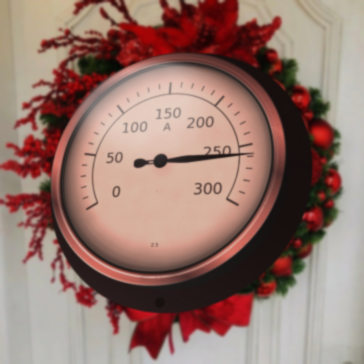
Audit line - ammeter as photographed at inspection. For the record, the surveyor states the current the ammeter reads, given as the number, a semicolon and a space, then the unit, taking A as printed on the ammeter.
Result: 260; A
